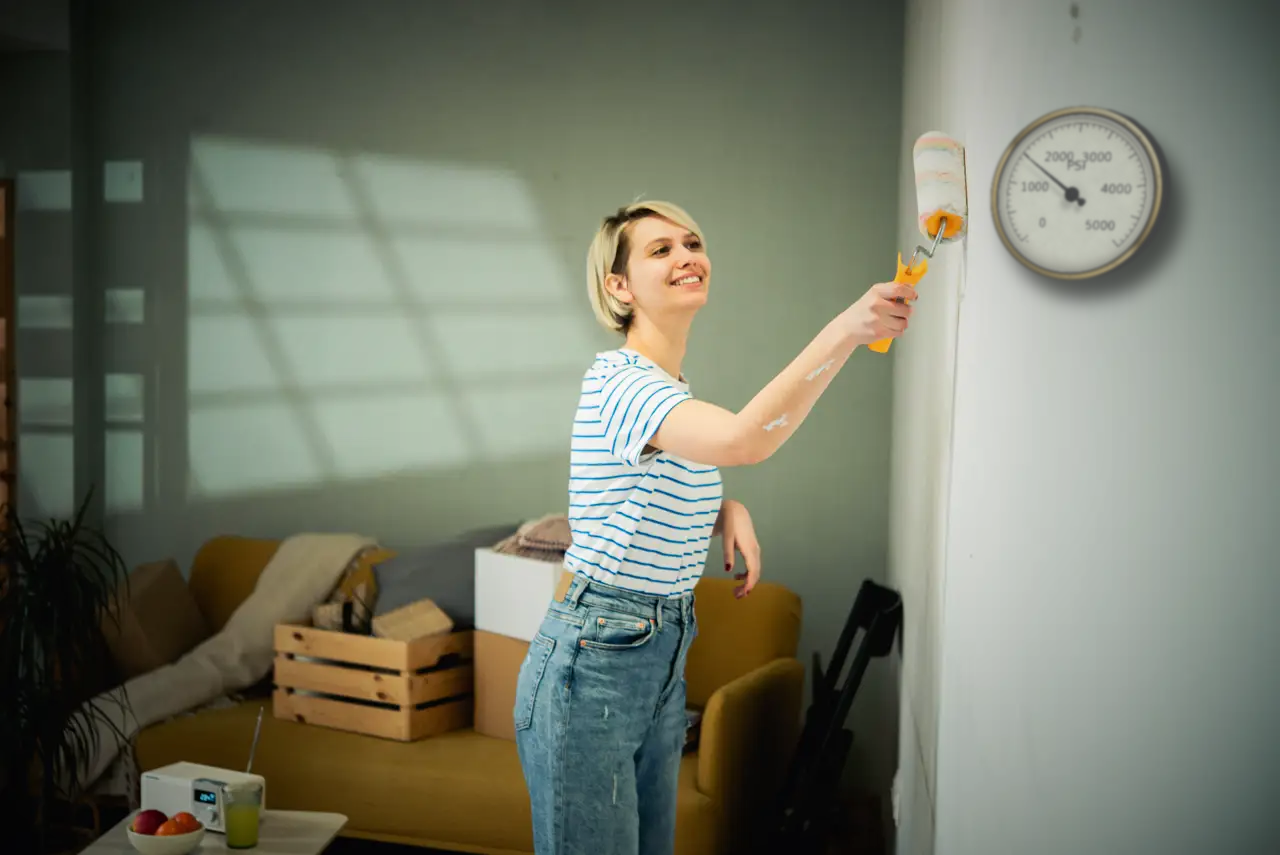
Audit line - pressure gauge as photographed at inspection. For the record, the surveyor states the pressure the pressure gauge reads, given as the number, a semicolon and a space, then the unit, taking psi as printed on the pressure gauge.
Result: 1500; psi
